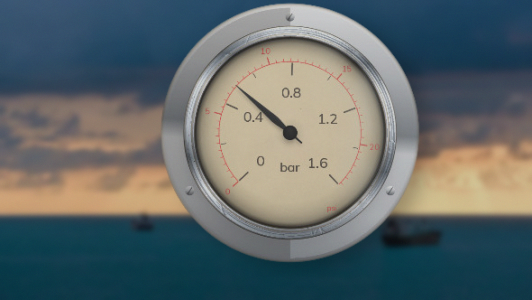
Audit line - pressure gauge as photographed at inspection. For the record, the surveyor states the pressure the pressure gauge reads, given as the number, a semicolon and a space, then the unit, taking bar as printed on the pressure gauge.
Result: 0.5; bar
